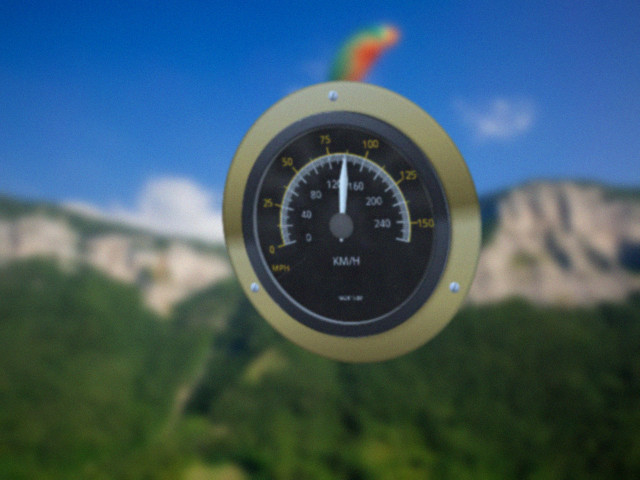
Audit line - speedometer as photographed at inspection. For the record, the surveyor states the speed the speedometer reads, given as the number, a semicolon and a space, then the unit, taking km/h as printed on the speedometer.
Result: 140; km/h
